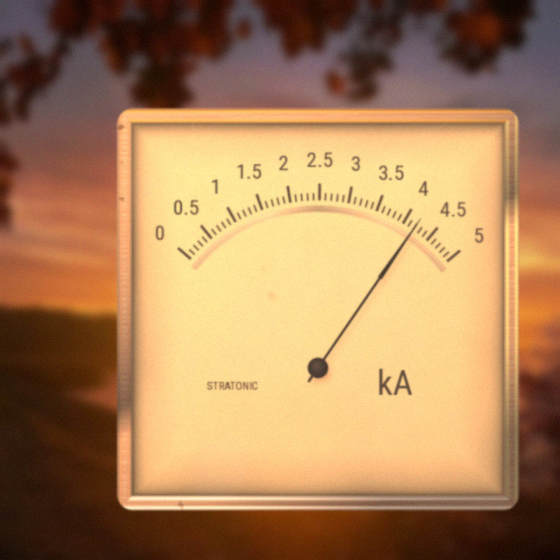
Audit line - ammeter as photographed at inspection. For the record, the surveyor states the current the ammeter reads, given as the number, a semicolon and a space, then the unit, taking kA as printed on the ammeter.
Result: 4.2; kA
